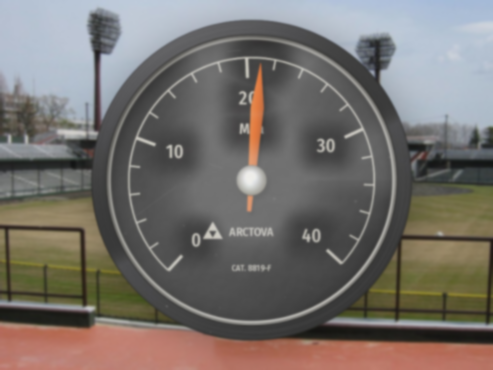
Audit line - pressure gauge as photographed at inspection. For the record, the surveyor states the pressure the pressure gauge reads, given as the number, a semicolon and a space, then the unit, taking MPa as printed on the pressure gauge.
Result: 21; MPa
